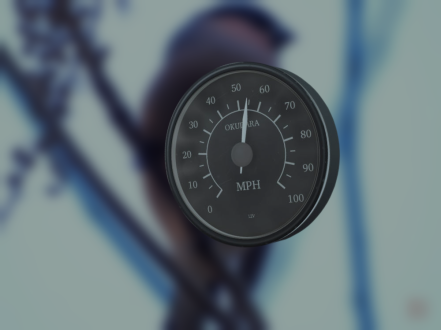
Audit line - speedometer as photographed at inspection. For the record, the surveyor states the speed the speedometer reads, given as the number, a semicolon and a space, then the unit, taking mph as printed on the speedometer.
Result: 55; mph
